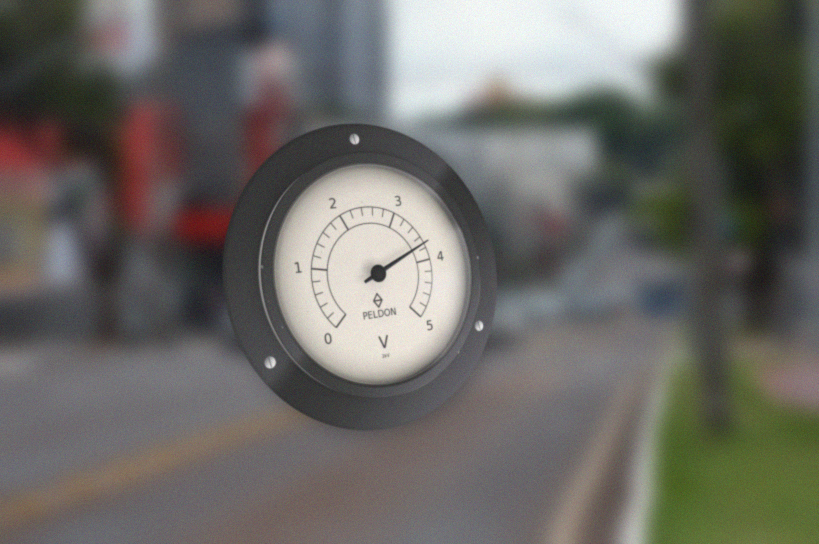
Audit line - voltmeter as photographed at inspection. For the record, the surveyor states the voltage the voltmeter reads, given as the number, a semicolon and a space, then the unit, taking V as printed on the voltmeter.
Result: 3.7; V
